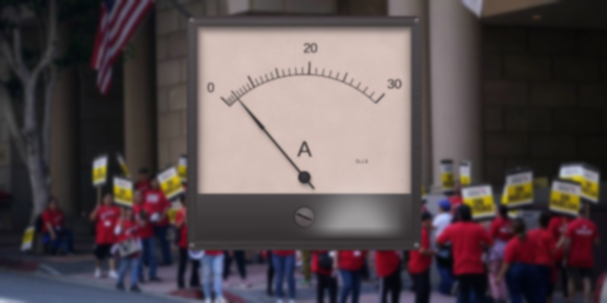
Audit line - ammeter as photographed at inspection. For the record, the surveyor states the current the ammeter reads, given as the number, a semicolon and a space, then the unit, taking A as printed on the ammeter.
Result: 5; A
